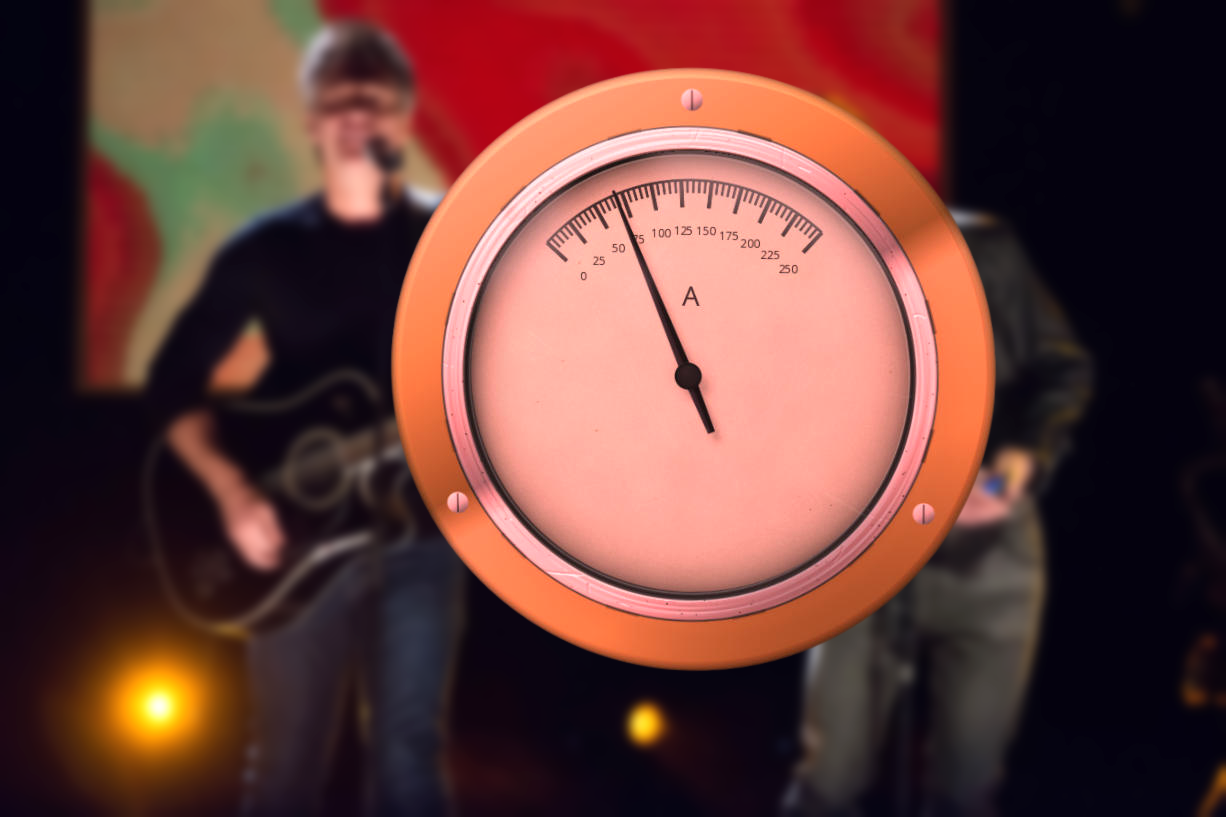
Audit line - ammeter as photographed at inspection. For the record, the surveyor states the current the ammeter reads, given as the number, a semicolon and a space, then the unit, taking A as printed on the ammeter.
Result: 70; A
